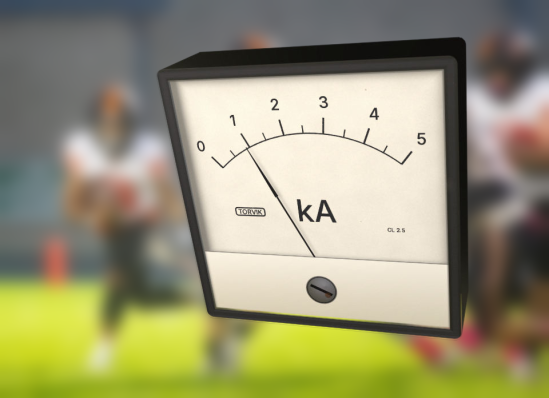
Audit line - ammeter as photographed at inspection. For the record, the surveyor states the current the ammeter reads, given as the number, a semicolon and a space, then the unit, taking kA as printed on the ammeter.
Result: 1; kA
